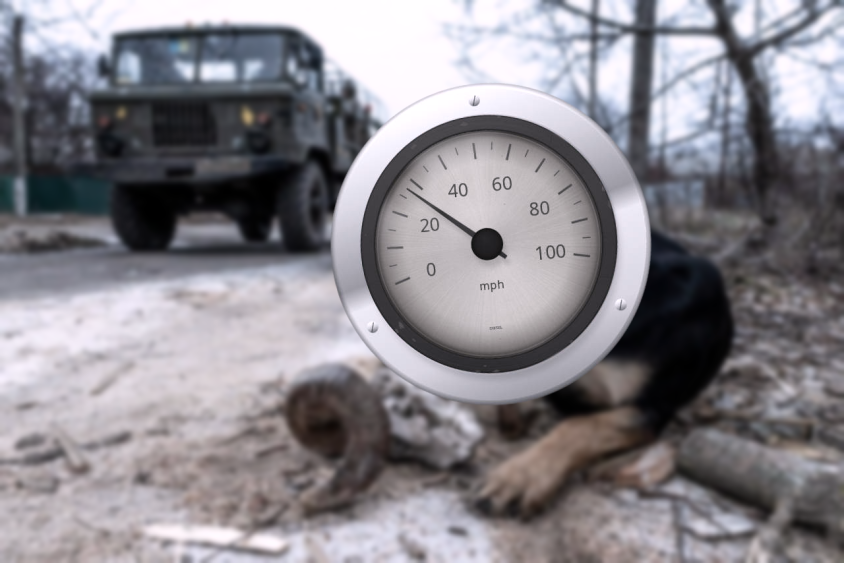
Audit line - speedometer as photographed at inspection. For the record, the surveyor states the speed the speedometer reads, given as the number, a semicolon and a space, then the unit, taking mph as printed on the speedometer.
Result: 27.5; mph
